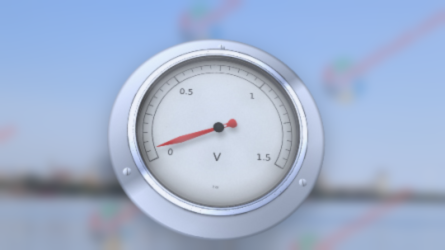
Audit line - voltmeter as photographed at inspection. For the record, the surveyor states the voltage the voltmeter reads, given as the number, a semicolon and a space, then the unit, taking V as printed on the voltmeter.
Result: 0.05; V
